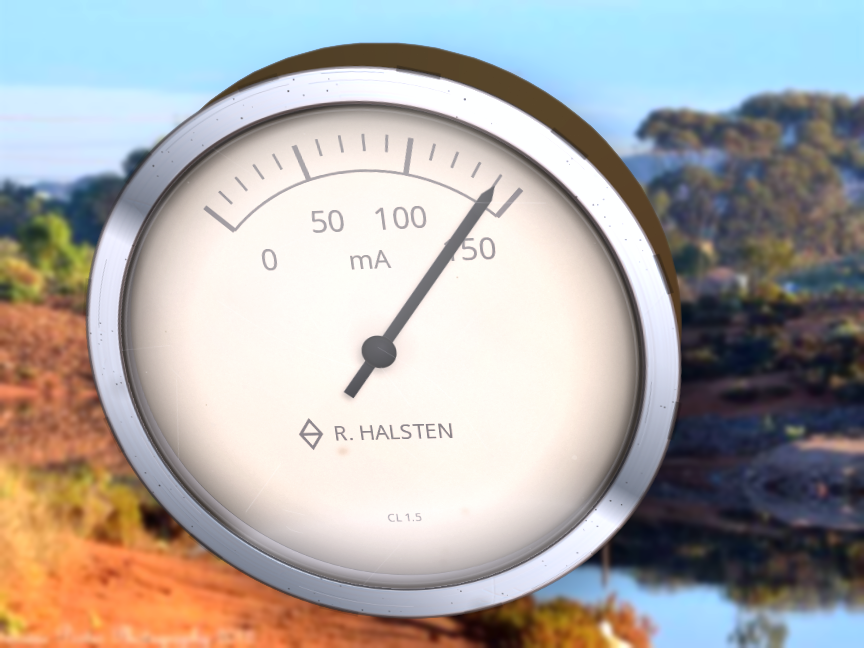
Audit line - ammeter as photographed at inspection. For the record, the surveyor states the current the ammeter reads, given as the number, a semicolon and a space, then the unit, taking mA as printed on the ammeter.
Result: 140; mA
